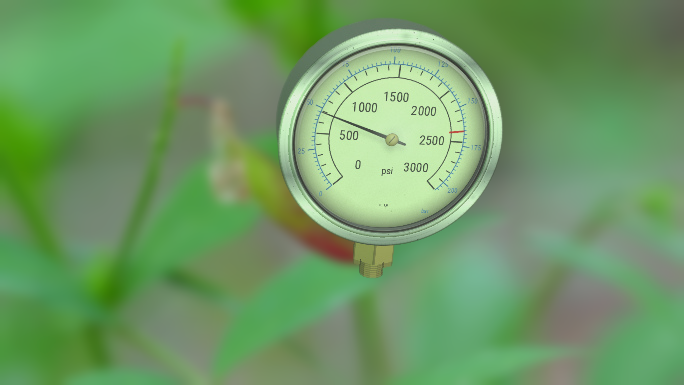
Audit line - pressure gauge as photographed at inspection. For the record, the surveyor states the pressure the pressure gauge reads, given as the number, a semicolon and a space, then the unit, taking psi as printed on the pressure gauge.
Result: 700; psi
